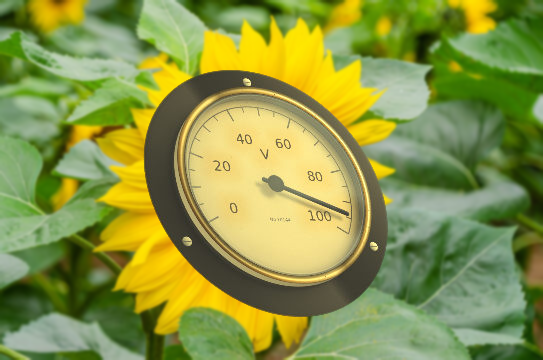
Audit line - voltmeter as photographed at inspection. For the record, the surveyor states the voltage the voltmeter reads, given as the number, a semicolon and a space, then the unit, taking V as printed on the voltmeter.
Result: 95; V
